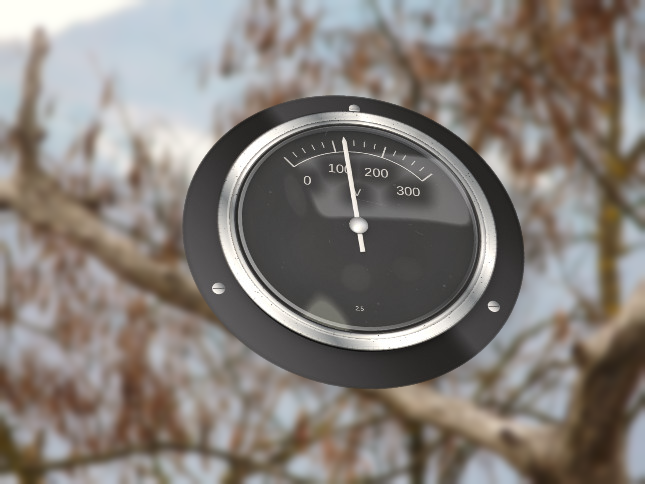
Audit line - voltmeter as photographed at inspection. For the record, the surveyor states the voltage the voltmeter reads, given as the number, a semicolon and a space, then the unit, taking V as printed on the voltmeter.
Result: 120; V
